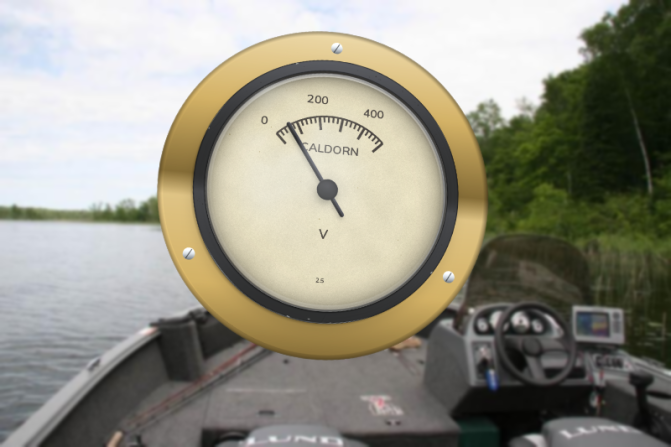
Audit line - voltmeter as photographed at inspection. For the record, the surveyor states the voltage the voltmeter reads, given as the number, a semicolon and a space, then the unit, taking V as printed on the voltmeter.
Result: 60; V
